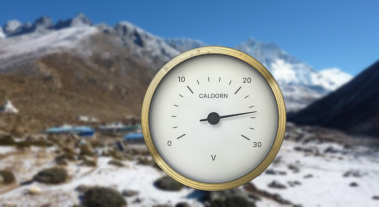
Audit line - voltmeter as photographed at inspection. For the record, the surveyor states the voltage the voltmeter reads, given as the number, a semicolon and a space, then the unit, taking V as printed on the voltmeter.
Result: 25; V
